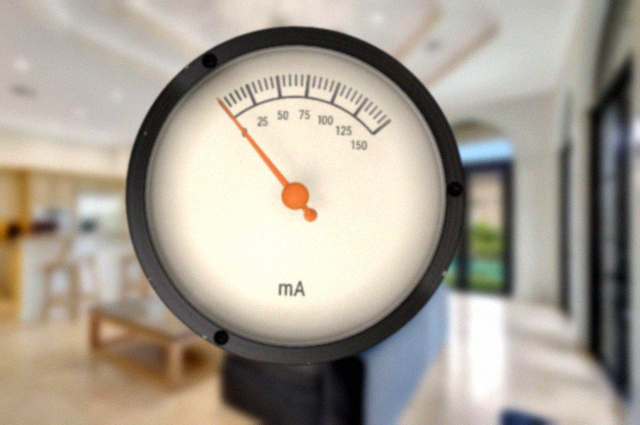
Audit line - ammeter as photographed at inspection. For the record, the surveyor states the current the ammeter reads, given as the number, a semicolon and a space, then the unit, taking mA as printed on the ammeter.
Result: 0; mA
